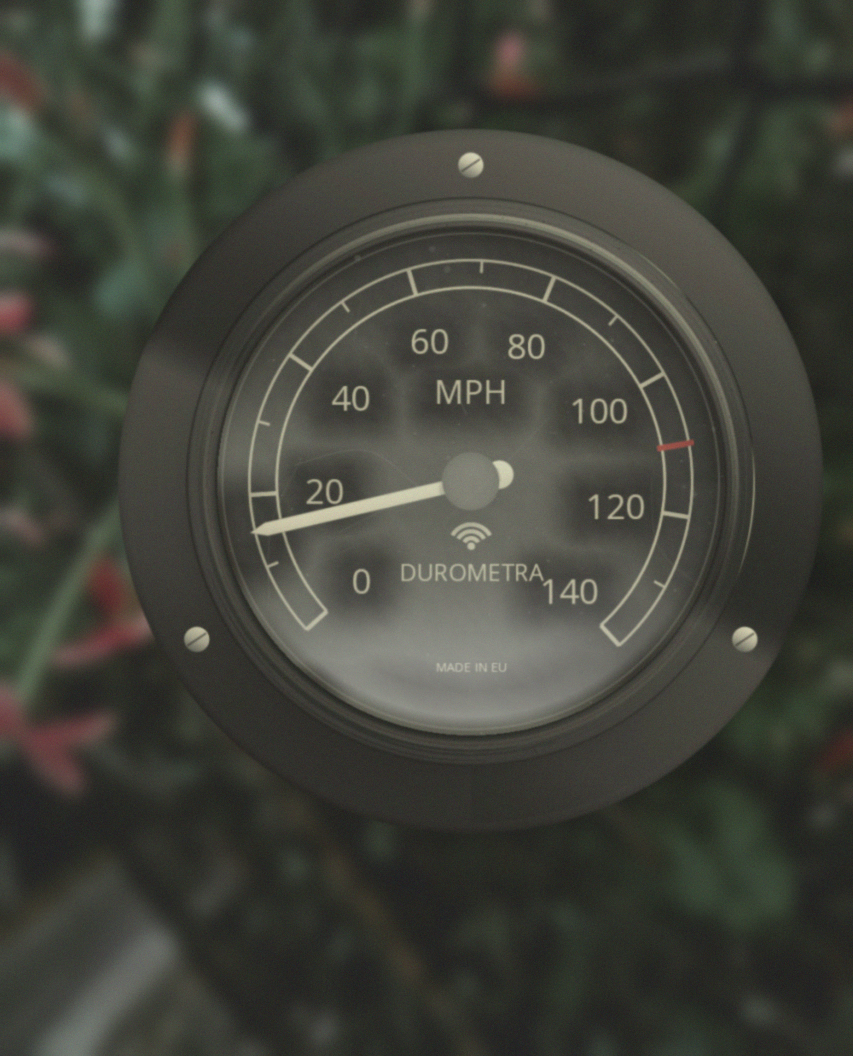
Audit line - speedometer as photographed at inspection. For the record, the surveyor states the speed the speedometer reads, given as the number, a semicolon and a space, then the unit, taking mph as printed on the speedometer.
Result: 15; mph
